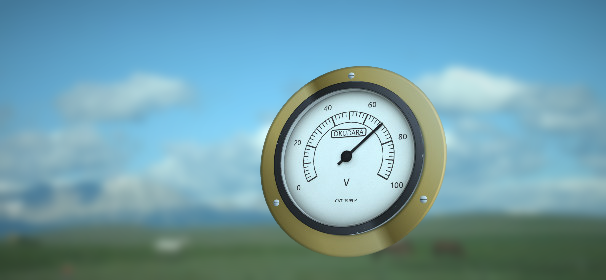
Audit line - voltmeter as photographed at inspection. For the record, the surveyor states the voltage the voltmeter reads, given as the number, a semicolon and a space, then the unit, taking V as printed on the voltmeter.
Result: 70; V
